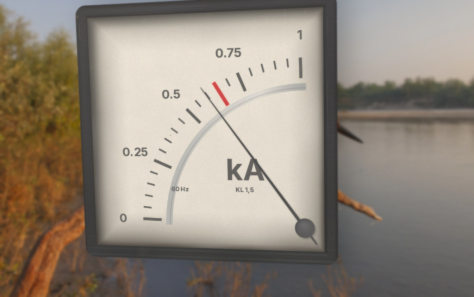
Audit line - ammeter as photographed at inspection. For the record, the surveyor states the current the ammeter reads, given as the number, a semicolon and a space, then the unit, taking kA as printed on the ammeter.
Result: 0.6; kA
